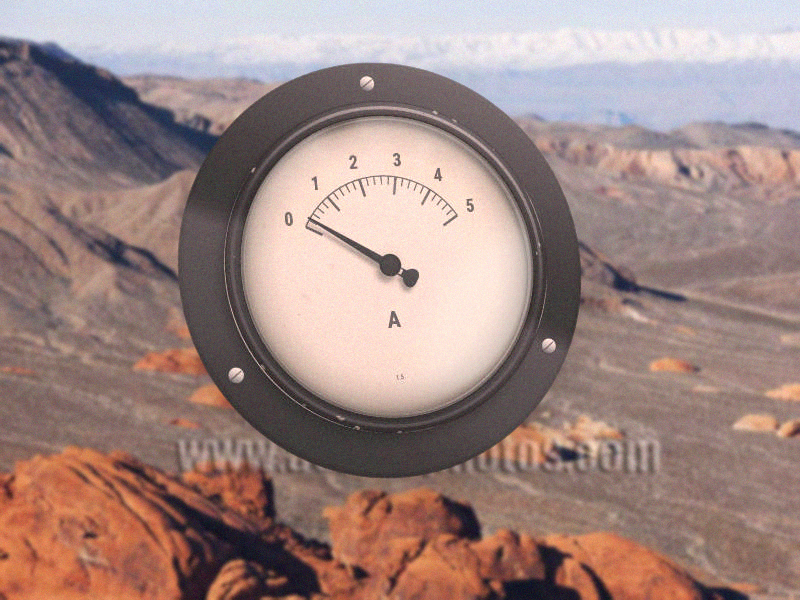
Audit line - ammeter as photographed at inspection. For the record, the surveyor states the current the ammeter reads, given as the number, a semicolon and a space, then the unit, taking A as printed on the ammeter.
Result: 0.2; A
